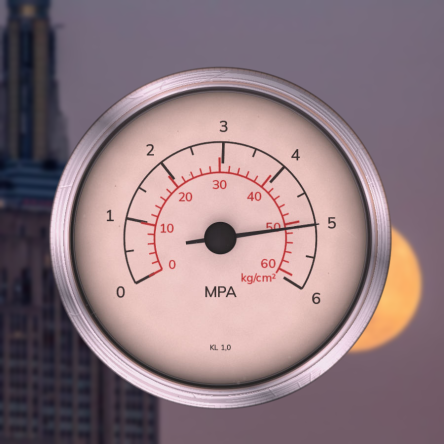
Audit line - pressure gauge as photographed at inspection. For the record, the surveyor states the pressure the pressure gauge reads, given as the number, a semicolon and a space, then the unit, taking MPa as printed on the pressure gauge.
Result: 5; MPa
